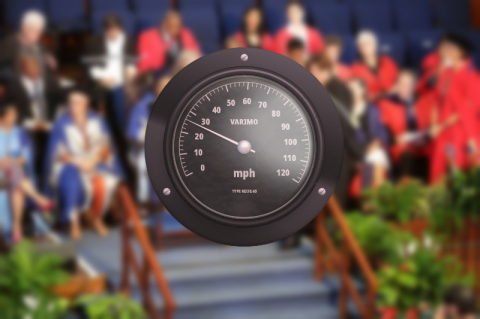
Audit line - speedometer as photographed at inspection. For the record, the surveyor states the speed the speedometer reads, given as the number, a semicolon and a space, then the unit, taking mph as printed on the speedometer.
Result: 26; mph
